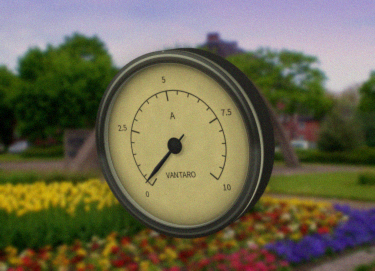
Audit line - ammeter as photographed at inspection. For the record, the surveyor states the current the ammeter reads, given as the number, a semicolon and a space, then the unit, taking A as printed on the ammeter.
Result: 0.25; A
